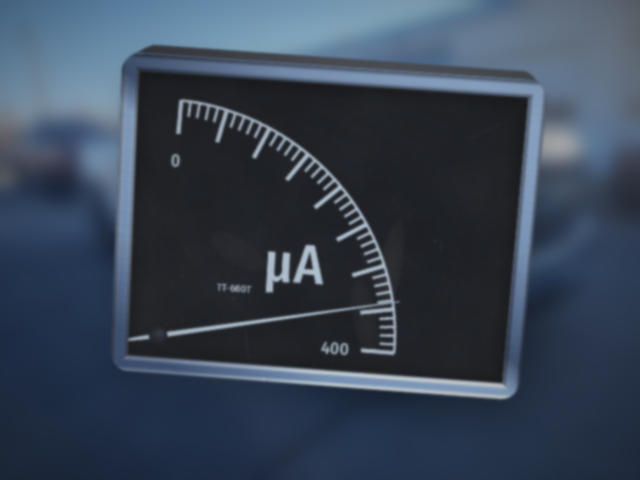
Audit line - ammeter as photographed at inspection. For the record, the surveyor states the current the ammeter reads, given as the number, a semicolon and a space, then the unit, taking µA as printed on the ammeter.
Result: 340; µA
